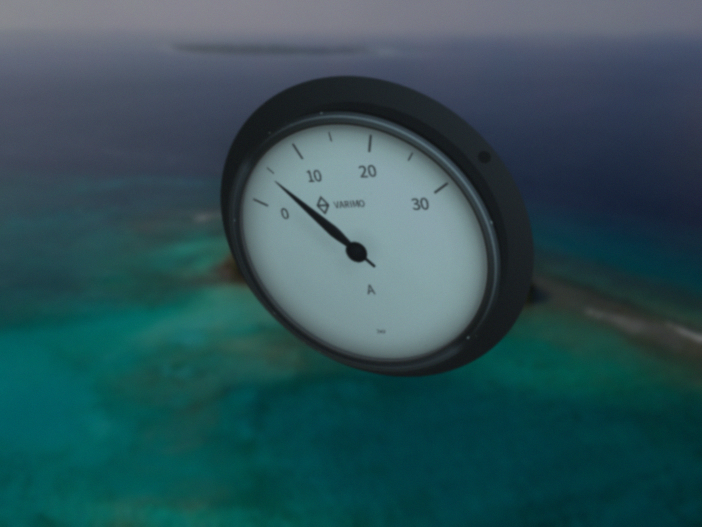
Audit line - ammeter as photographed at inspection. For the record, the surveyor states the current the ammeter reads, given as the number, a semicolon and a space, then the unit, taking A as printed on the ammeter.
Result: 5; A
